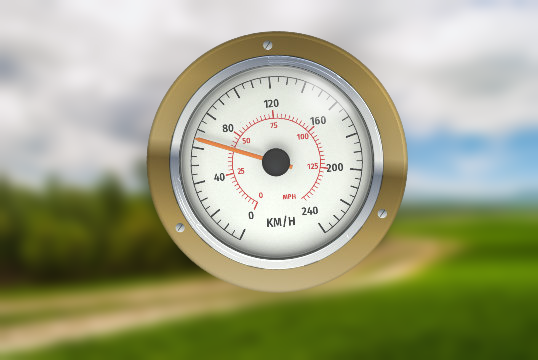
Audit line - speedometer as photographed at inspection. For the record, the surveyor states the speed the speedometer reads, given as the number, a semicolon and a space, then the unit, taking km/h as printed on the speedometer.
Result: 65; km/h
